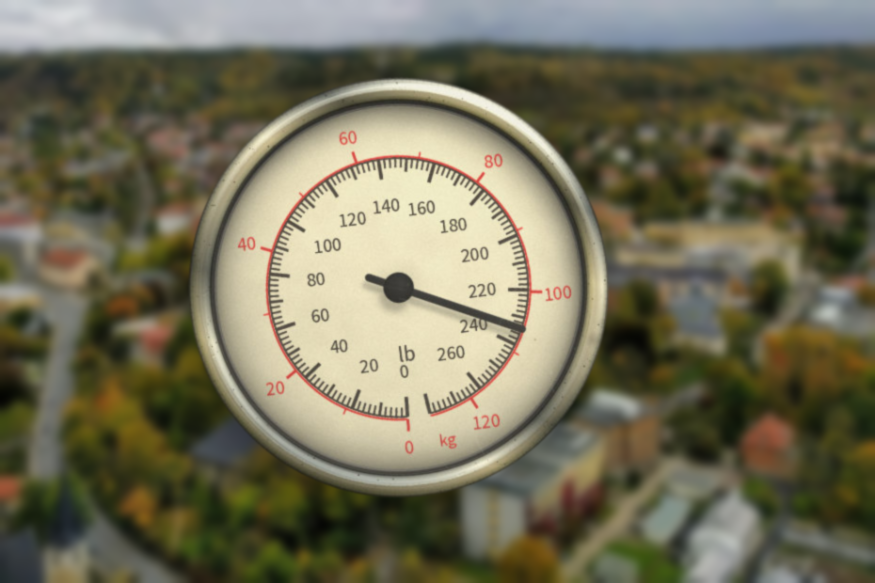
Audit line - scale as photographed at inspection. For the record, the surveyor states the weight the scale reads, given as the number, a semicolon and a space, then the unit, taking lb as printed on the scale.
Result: 234; lb
